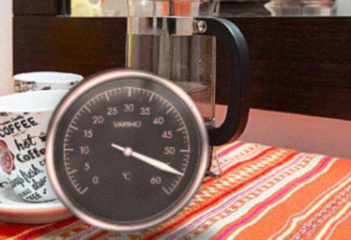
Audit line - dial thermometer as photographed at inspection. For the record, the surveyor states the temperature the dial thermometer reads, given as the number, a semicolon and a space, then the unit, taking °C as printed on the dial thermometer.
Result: 55; °C
